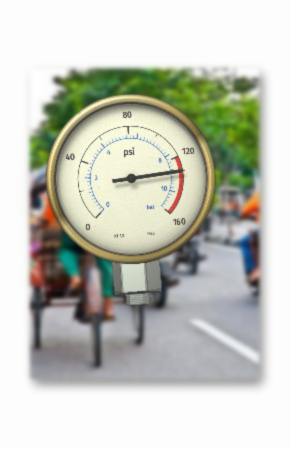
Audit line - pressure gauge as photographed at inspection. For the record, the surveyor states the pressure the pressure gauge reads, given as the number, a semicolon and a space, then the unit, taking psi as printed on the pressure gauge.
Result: 130; psi
